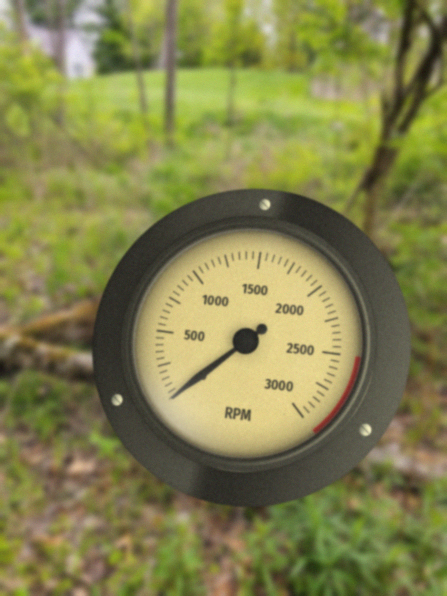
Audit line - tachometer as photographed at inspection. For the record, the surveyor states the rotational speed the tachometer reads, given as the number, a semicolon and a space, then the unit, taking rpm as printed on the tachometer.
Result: 0; rpm
